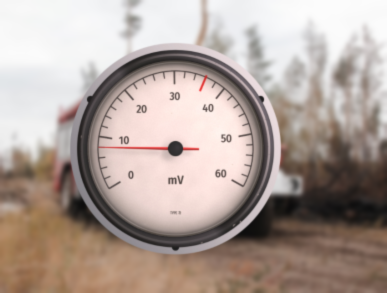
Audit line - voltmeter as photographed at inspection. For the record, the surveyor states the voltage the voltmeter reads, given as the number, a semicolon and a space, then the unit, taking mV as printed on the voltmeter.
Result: 8; mV
